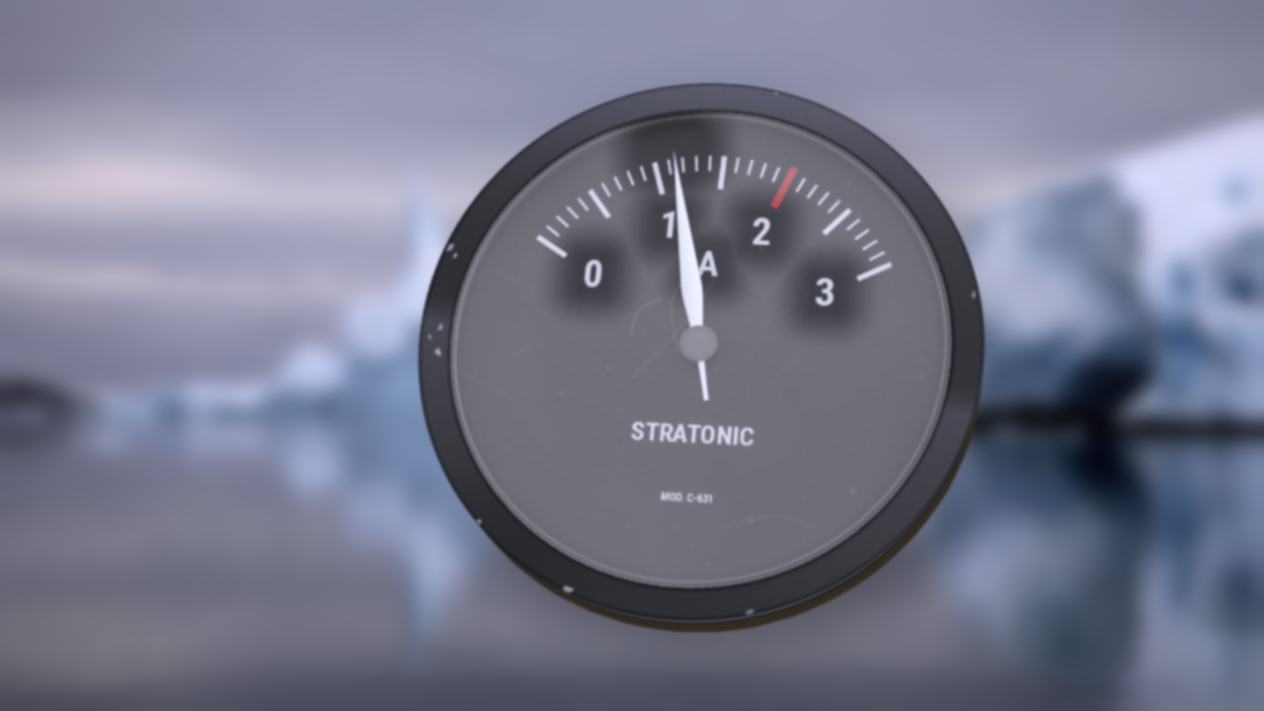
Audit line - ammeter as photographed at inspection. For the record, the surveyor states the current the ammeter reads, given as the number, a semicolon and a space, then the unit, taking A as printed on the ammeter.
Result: 1.15; A
